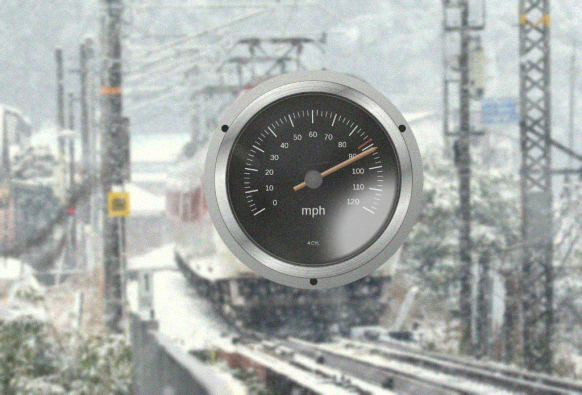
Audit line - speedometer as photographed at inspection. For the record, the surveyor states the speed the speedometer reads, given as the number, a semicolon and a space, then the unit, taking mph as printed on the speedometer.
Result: 92; mph
